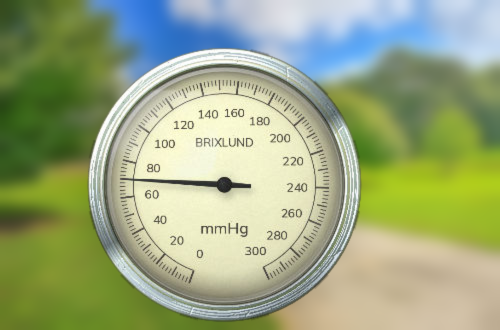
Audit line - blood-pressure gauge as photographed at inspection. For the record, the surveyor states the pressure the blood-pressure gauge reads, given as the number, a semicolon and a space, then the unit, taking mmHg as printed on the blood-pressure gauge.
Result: 70; mmHg
